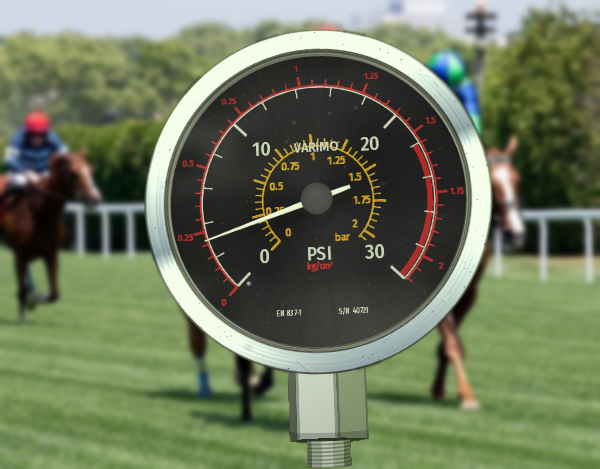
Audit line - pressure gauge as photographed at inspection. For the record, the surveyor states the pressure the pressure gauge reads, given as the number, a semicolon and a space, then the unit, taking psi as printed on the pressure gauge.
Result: 3; psi
